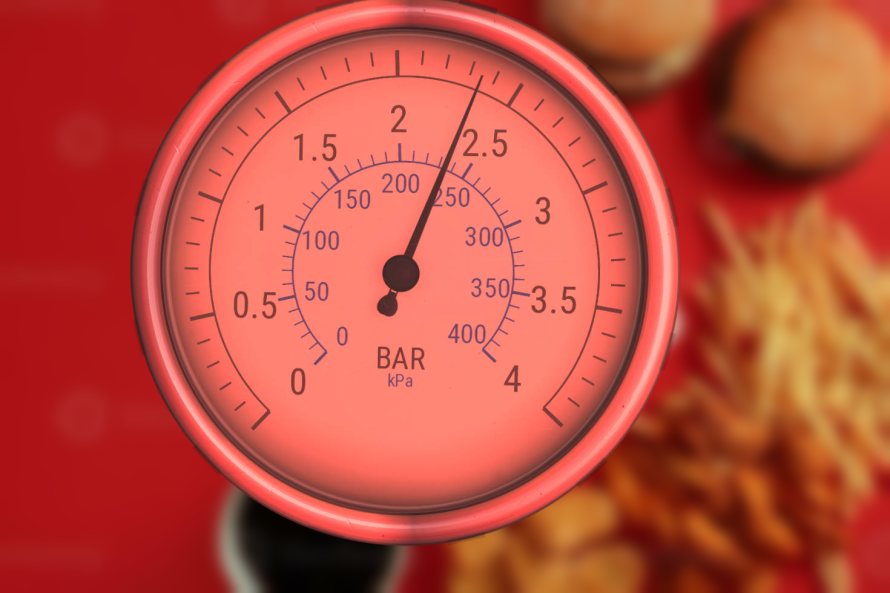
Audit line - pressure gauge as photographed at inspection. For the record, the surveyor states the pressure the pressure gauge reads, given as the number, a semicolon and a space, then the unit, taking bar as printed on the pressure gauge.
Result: 2.35; bar
